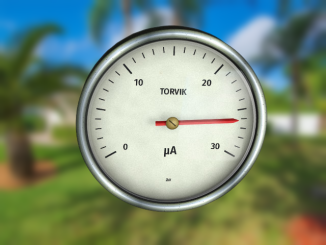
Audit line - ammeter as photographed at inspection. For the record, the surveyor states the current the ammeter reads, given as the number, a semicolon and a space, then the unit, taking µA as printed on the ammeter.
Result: 26; µA
